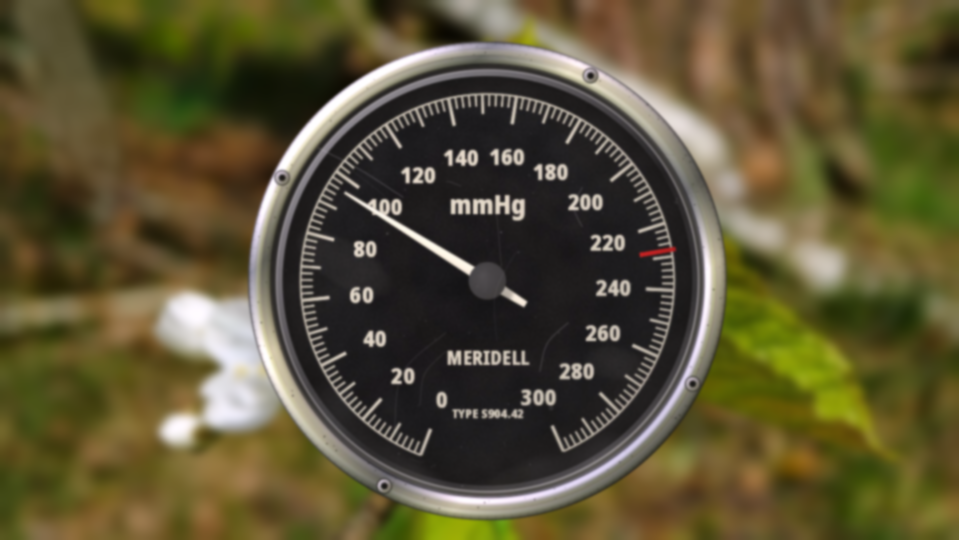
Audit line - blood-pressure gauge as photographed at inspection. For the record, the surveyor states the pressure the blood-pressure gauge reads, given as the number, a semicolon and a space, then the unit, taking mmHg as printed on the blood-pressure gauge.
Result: 96; mmHg
